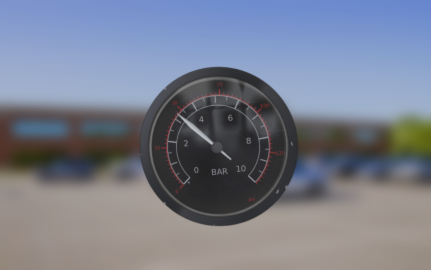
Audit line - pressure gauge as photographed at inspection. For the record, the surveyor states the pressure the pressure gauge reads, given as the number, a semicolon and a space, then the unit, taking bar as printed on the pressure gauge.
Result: 3.25; bar
